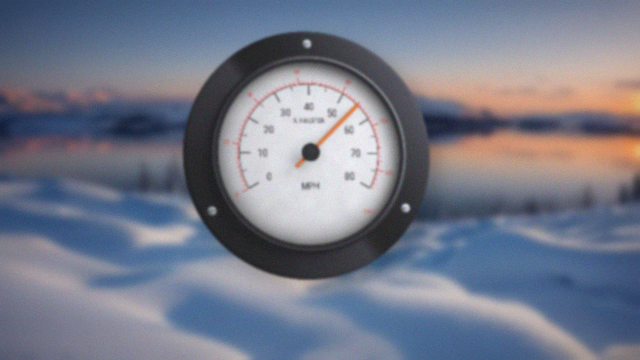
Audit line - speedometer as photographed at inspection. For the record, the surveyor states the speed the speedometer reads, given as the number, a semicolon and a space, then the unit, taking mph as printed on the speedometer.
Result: 55; mph
